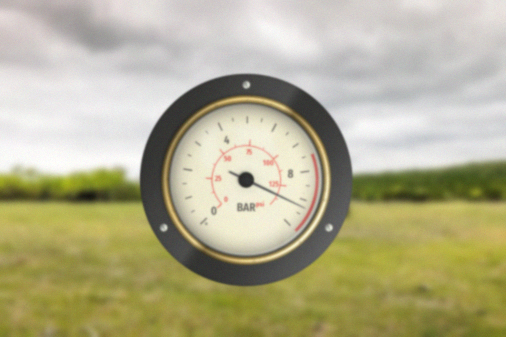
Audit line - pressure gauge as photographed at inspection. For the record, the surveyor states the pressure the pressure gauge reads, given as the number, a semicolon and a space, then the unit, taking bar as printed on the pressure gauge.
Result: 9.25; bar
